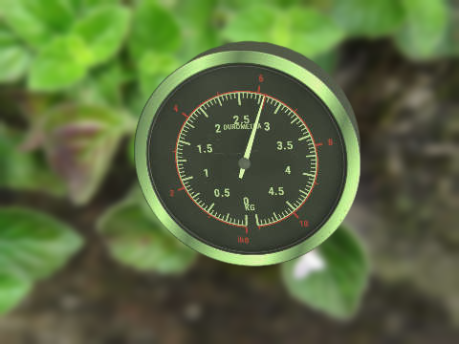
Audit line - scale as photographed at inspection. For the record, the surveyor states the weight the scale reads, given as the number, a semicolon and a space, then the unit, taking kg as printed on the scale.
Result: 2.8; kg
